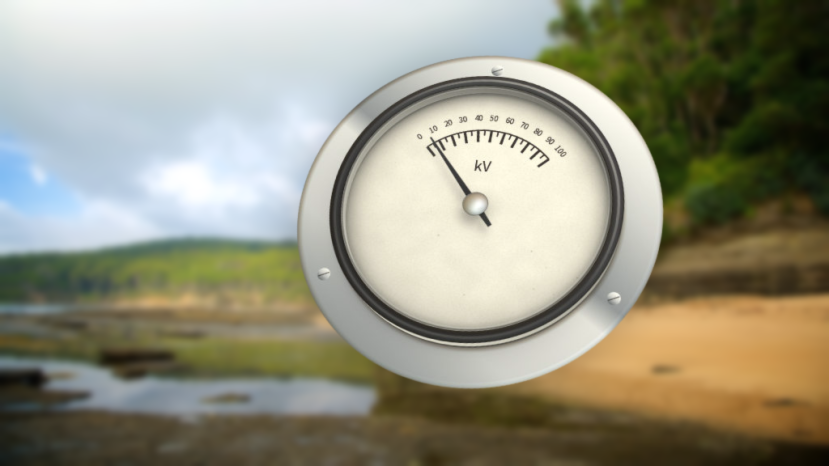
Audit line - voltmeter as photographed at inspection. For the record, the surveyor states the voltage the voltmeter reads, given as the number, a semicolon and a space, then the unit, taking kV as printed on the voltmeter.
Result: 5; kV
